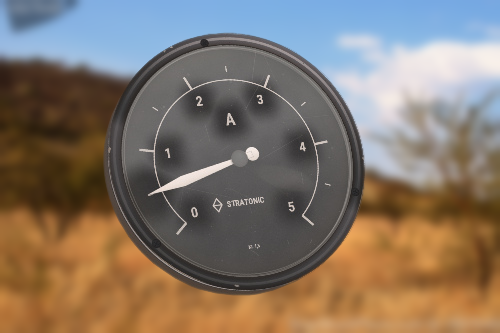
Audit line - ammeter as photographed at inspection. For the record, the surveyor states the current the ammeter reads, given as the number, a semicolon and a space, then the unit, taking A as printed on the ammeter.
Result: 0.5; A
